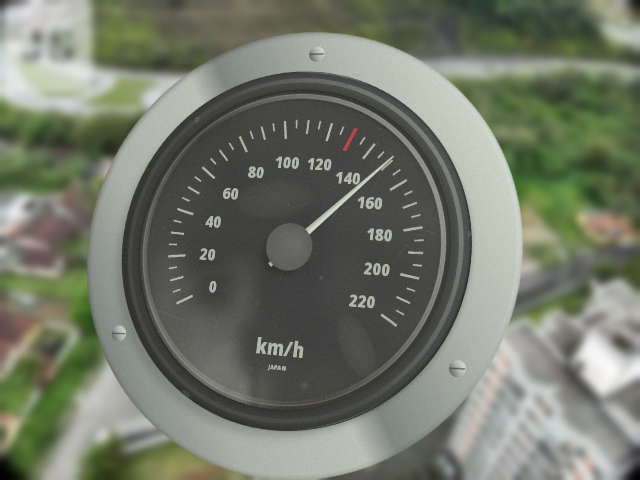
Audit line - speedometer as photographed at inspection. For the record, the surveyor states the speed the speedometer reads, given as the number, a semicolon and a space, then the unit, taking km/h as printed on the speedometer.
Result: 150; km/h
